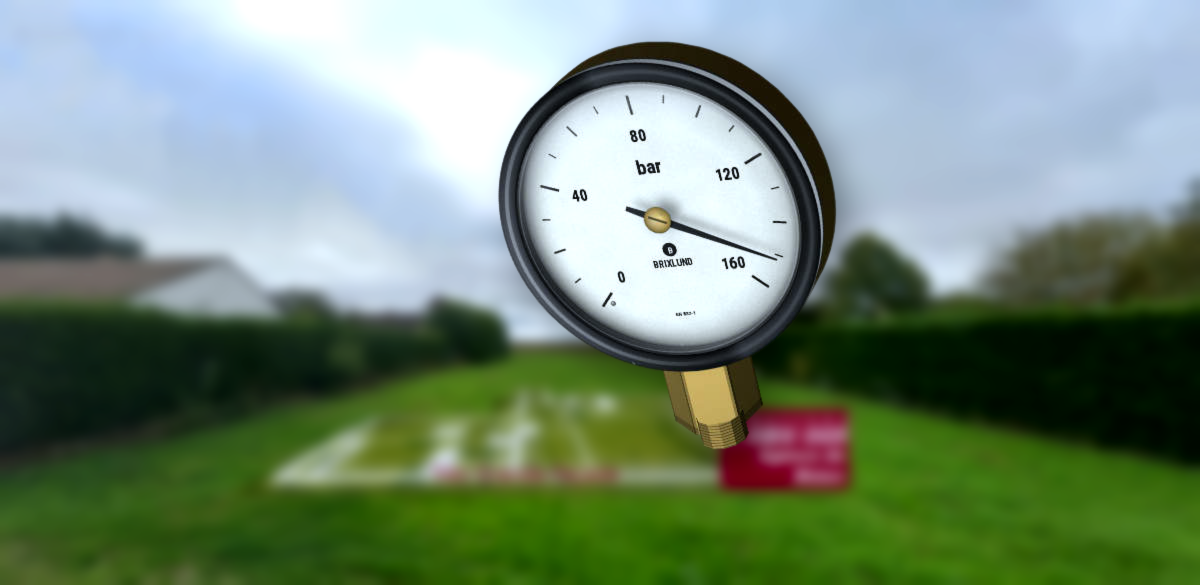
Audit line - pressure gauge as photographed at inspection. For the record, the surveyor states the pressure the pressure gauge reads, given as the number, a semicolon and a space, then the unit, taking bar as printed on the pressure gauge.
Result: 150; bar
